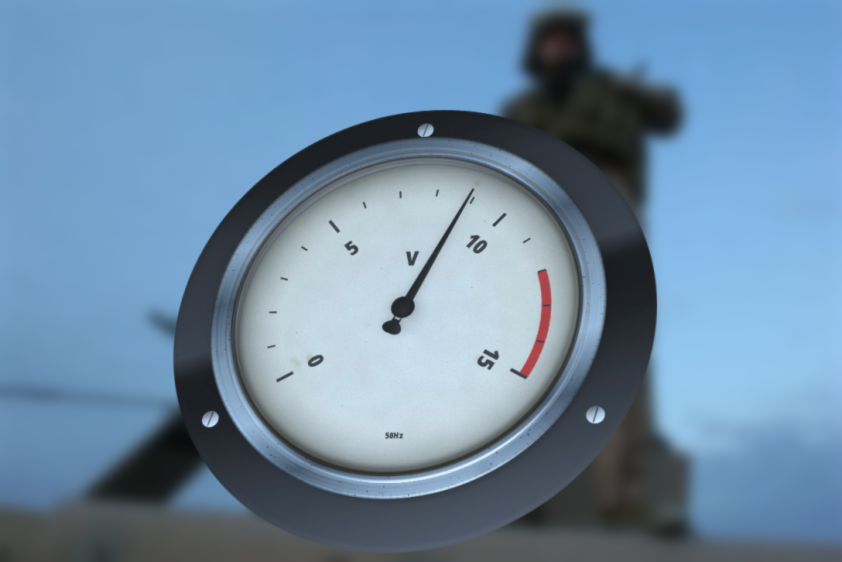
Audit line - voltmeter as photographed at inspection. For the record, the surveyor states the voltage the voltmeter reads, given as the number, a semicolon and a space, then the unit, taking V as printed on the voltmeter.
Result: 9; V
